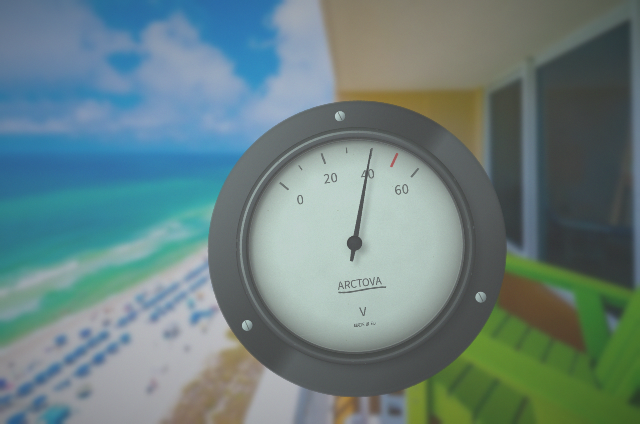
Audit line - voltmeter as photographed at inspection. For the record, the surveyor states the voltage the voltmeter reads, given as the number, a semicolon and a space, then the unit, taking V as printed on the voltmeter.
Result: 40; V
